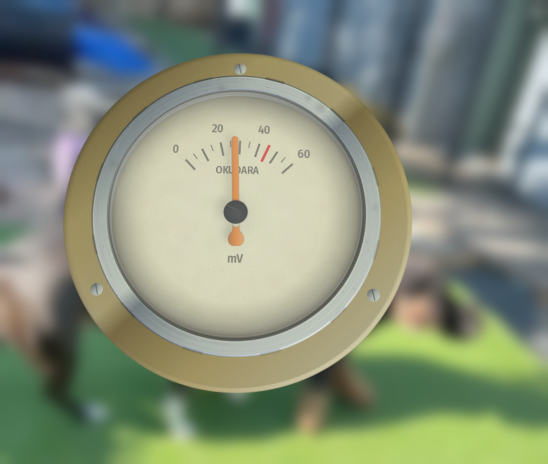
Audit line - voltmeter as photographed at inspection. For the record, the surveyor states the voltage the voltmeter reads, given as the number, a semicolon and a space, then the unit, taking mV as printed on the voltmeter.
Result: 27.5; mV
